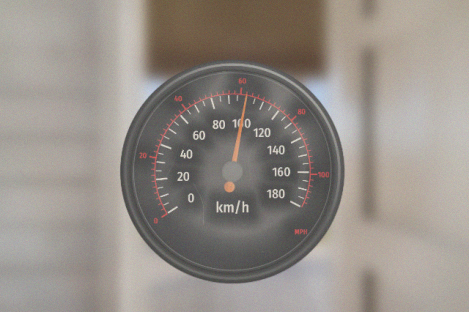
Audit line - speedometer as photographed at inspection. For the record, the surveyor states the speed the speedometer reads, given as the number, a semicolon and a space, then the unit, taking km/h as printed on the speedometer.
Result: 100; km/h
